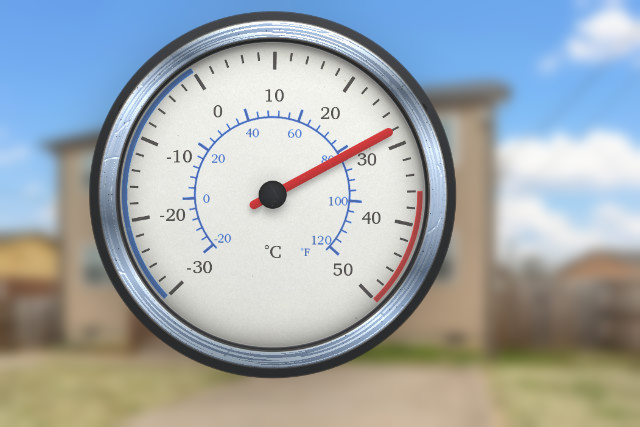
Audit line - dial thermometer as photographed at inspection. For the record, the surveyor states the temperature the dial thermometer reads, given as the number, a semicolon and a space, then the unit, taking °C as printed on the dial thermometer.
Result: 28; °C
